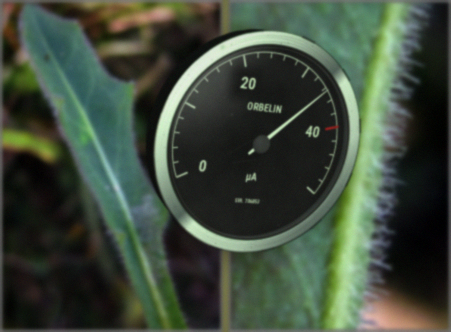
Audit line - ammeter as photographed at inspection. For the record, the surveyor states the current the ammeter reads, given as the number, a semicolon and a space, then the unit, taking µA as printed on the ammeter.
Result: 34; µA
